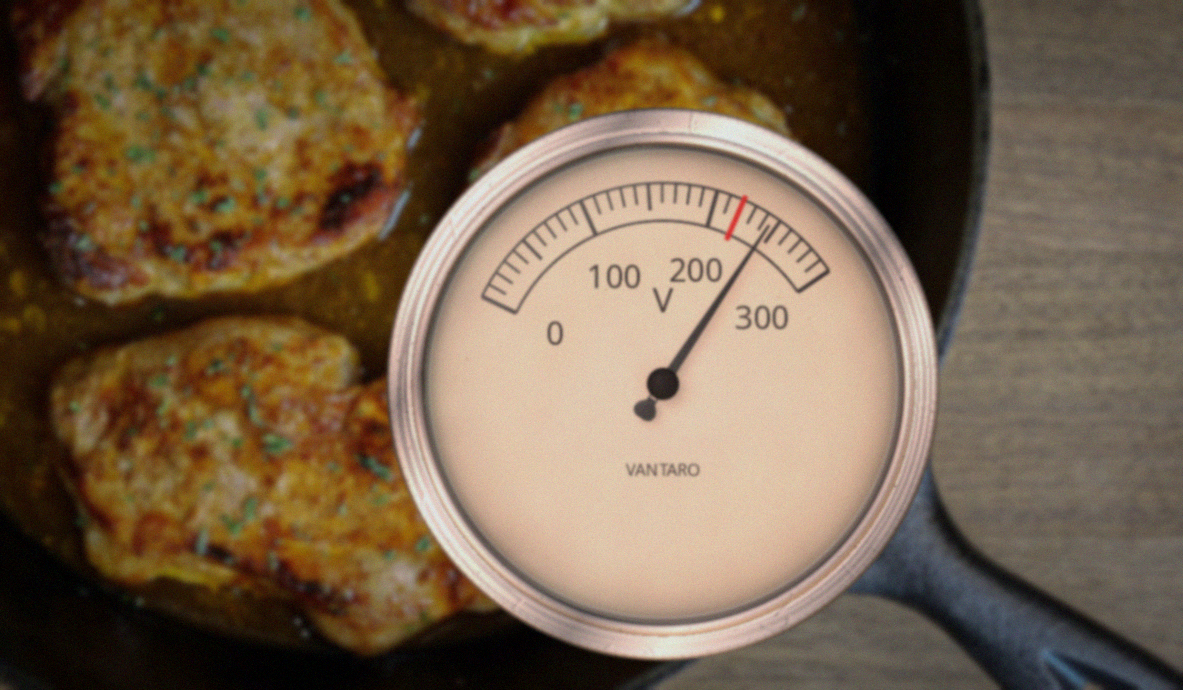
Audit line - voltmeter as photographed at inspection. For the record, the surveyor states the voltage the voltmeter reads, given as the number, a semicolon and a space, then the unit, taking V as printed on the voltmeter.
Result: 245; V
